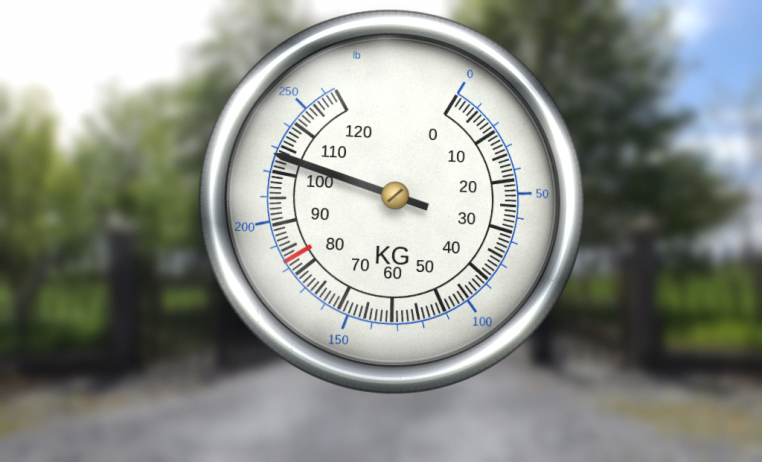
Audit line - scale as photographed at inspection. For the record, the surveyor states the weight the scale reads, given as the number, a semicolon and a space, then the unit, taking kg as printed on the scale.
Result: 103; kg
